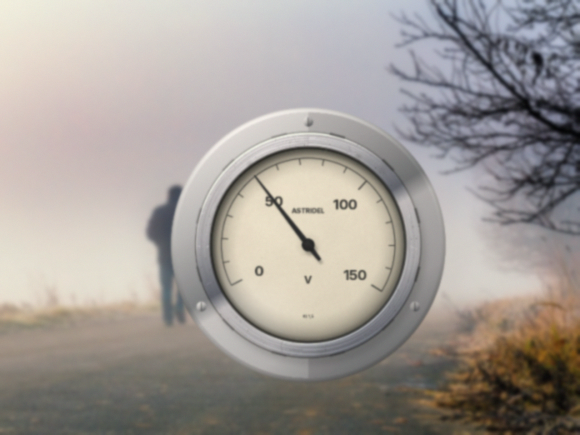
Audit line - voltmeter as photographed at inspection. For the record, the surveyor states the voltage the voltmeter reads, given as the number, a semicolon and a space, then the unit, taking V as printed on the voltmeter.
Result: 50; V
